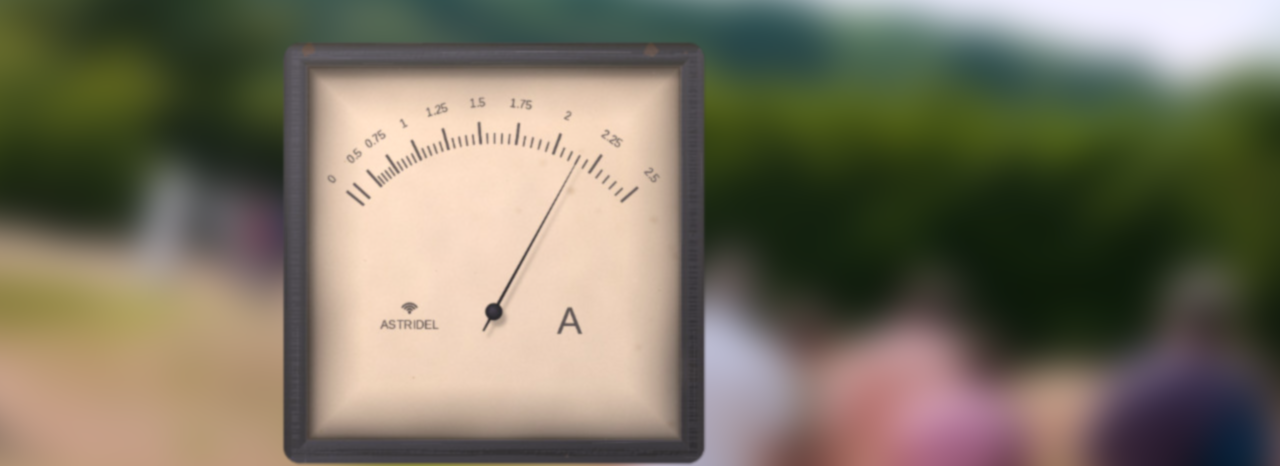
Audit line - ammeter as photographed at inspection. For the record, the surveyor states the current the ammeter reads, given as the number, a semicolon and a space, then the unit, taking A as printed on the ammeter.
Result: 2.15; A
